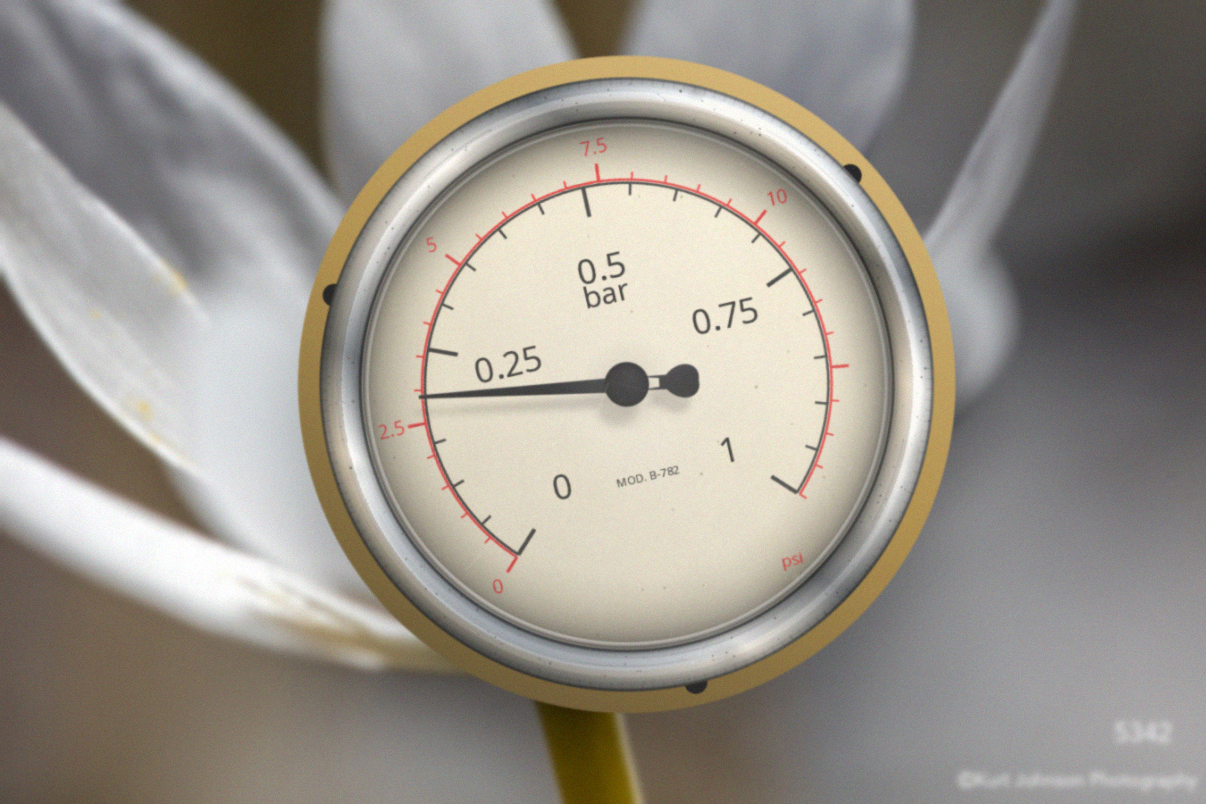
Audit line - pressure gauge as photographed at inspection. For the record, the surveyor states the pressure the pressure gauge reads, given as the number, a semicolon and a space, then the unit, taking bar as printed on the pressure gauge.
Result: 0.2; bar
